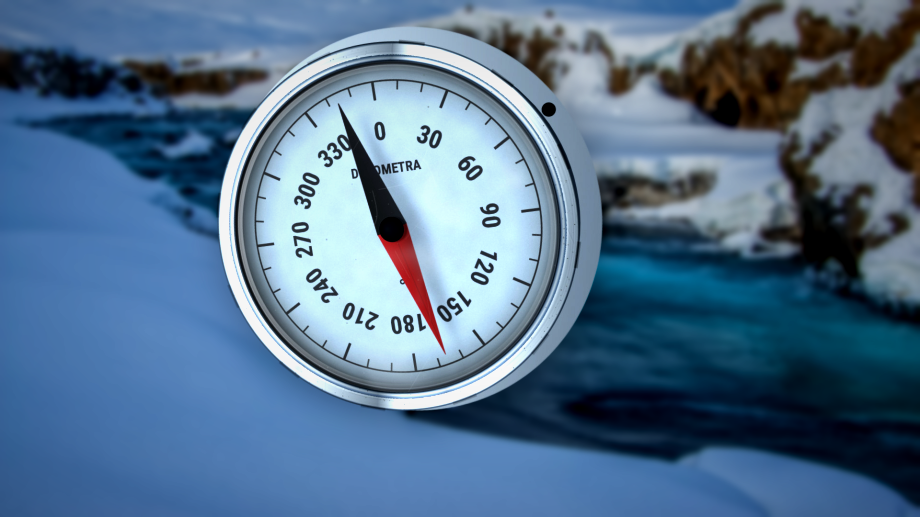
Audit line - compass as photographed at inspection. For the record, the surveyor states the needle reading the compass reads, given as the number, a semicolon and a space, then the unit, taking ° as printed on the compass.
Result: 165; °
